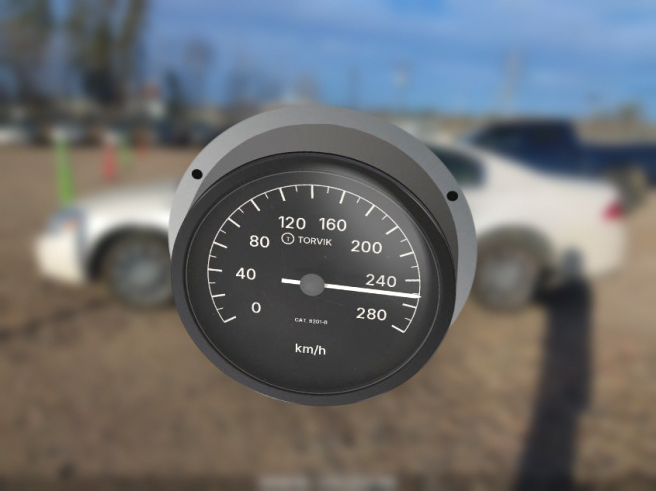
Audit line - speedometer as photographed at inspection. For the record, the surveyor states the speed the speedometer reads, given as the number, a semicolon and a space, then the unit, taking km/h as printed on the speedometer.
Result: 250; km/h
